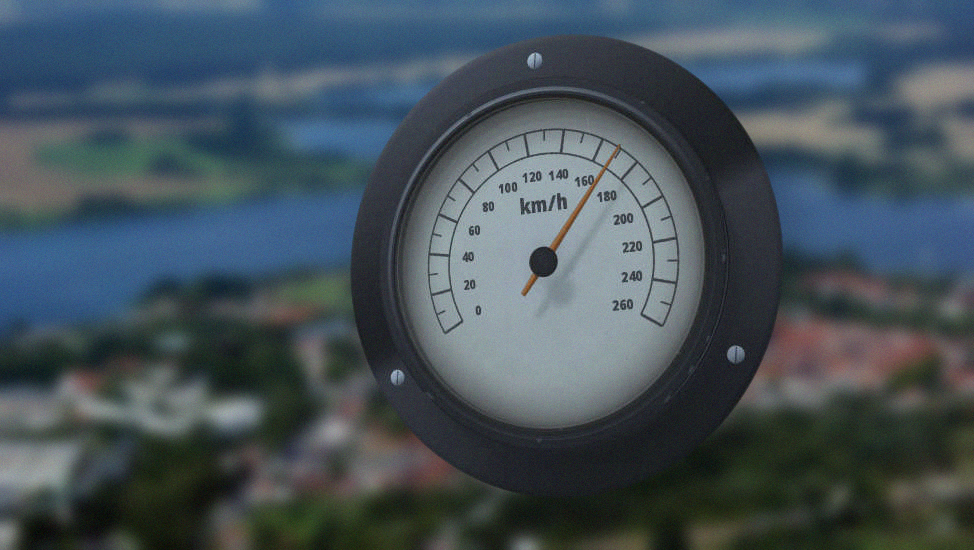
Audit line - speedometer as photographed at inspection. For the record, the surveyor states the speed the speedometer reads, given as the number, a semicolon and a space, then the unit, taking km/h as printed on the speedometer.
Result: 170; km/h
